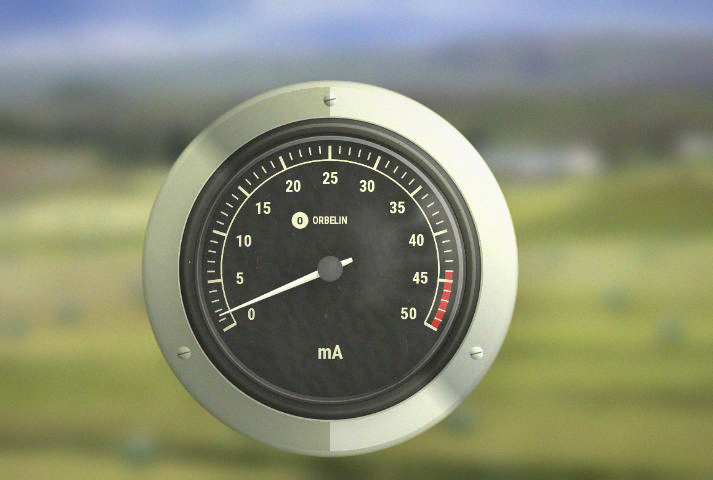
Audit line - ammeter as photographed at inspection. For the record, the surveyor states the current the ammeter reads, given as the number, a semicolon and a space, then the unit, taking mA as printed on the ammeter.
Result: 1.5; mA
